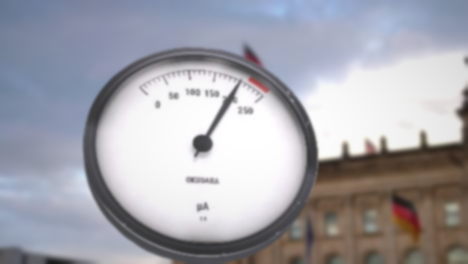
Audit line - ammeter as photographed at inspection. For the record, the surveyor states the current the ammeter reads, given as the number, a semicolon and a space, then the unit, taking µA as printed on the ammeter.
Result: 200; µA
